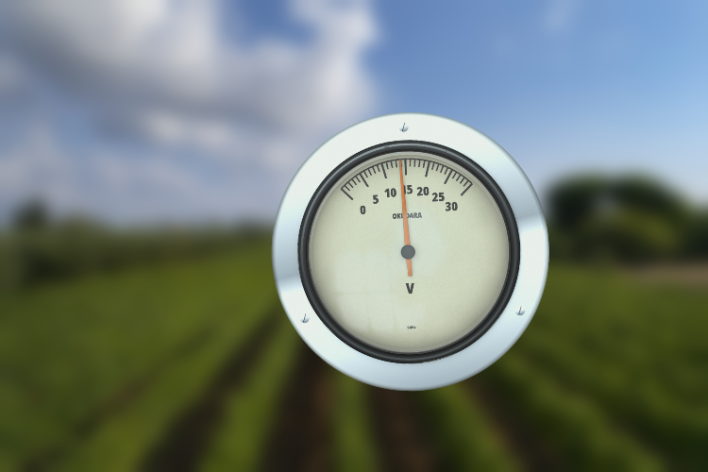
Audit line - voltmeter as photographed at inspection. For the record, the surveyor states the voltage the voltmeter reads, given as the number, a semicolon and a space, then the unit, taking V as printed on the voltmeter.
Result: 14; V
